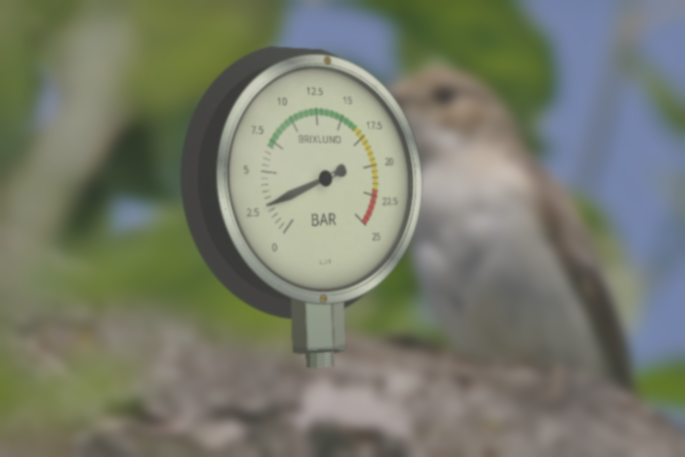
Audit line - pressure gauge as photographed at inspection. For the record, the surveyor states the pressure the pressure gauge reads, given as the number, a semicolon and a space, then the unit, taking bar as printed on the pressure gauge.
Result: 2.5; bar
